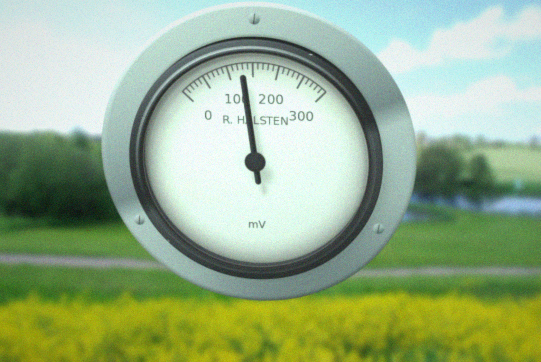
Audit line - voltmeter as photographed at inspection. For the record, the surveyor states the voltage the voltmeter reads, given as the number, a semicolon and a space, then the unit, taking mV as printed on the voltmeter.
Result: 130; mV
